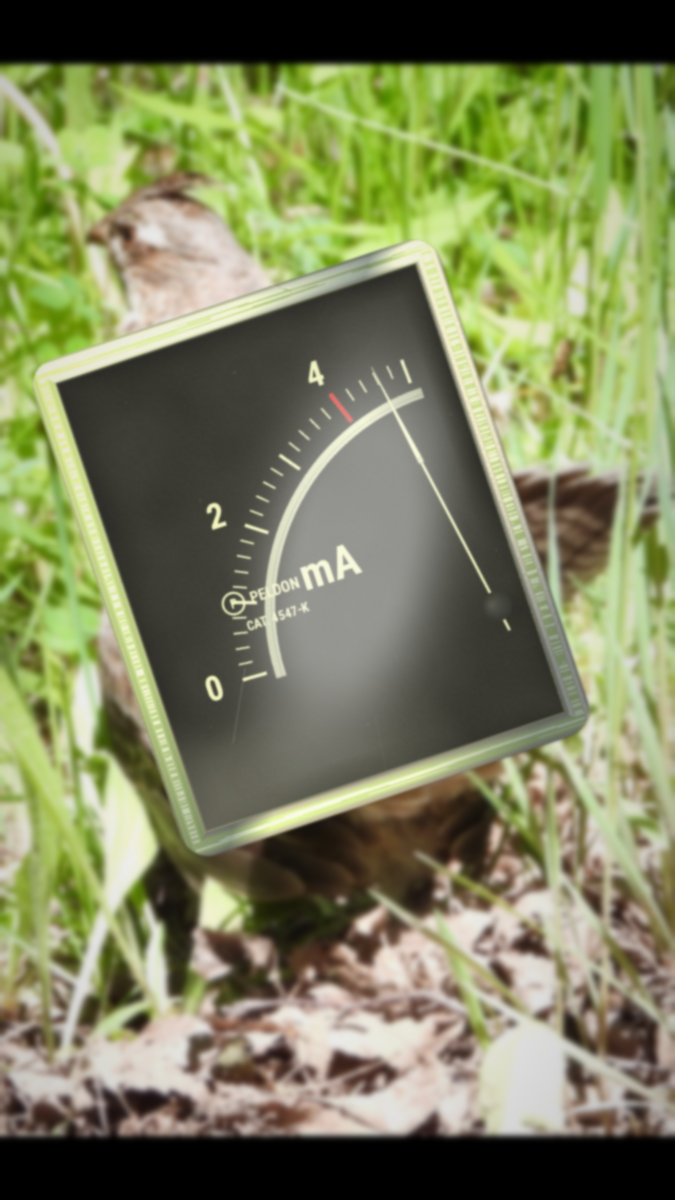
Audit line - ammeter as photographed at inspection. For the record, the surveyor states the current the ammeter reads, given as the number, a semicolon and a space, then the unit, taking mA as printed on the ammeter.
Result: 4.6; mA
